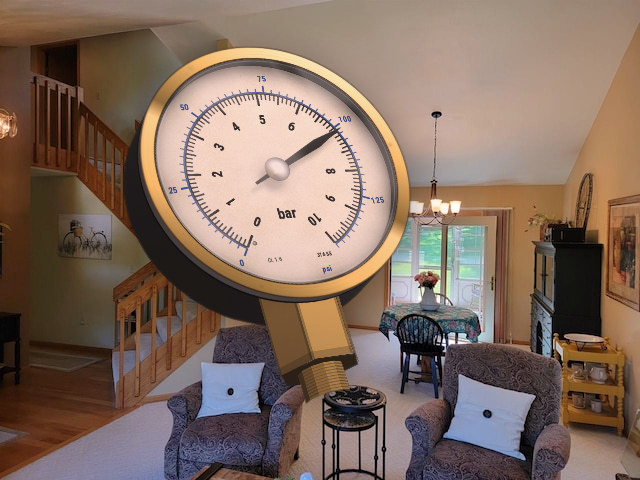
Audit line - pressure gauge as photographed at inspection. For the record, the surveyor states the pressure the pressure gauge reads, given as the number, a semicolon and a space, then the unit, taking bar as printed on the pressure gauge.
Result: 7; bar
